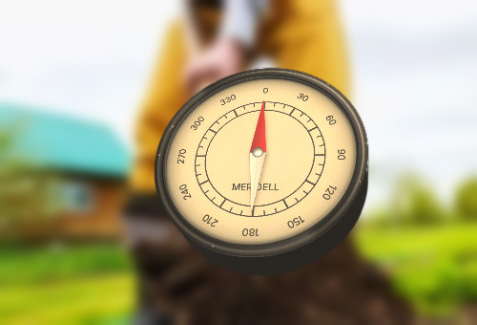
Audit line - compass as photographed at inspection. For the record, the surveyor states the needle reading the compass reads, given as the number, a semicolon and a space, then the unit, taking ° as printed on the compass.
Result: 0; °
